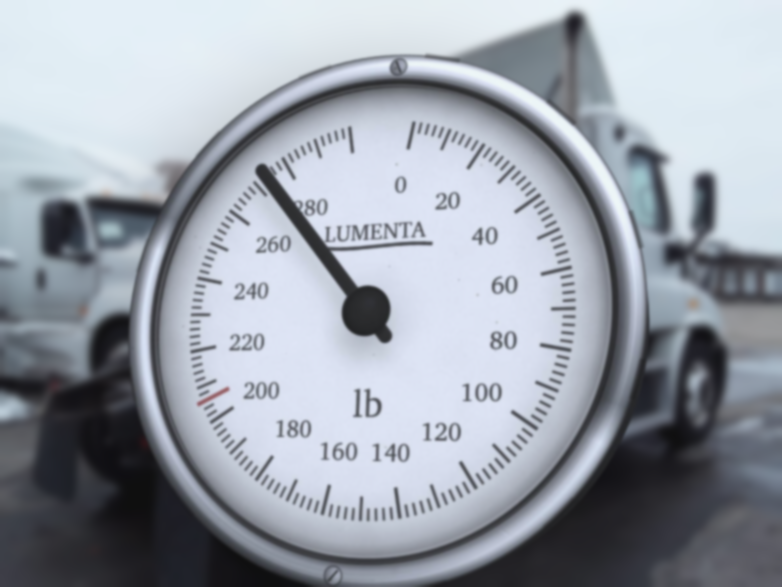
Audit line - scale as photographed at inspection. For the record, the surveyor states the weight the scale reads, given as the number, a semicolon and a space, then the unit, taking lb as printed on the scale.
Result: 274; lb
